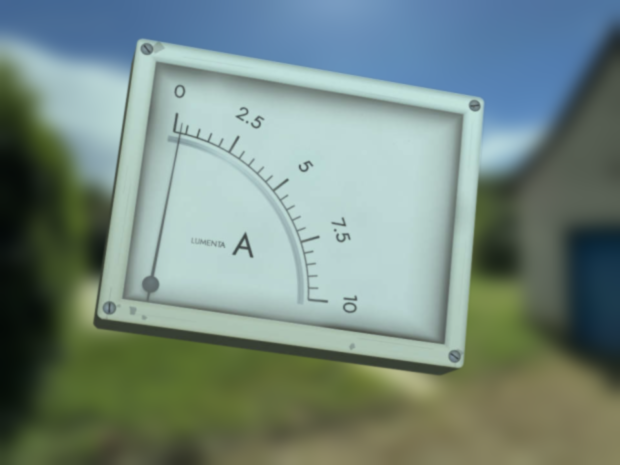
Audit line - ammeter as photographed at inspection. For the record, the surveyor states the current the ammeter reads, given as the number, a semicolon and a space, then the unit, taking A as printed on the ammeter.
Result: 0.25; A
